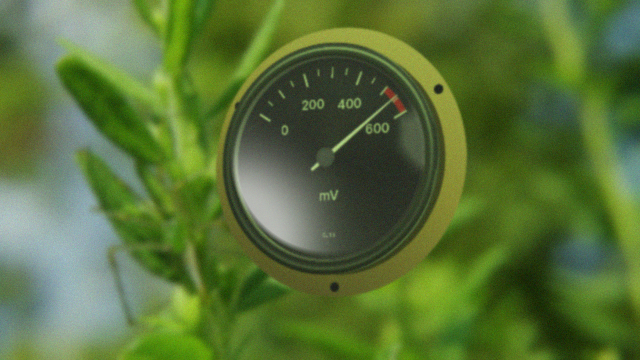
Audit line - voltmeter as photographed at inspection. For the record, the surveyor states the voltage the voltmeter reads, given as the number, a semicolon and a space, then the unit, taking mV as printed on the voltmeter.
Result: 550; mV
